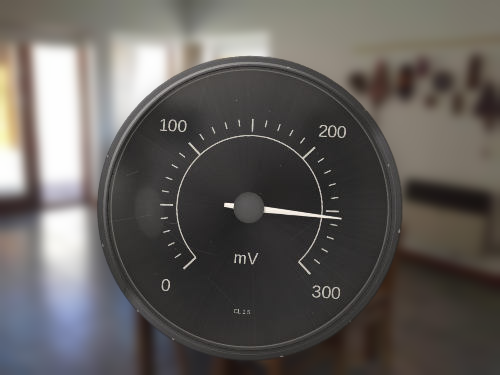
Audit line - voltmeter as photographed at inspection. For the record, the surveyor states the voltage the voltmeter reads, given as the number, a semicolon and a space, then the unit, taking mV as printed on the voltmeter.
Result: 255; mV
